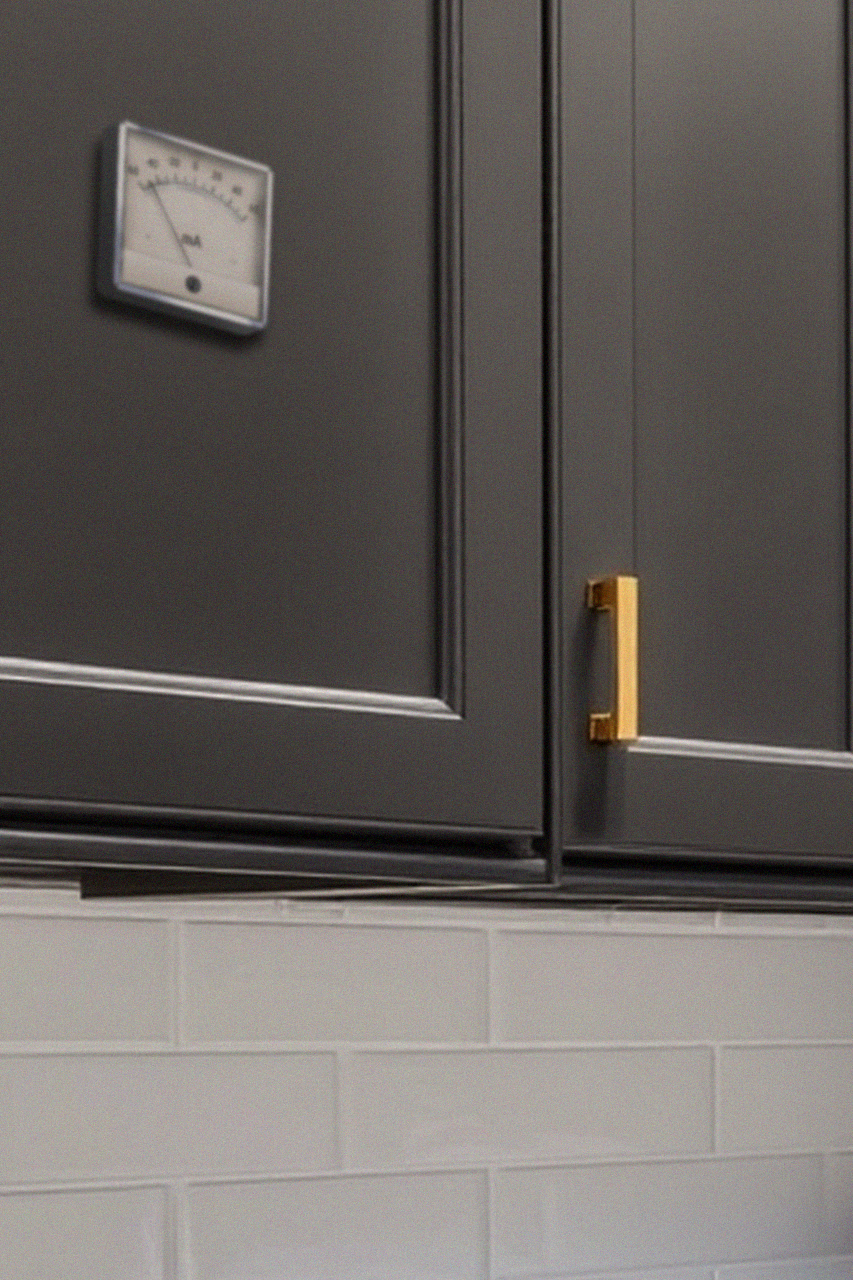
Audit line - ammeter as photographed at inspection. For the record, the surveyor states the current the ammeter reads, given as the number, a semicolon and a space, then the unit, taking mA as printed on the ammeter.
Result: -50; mA
